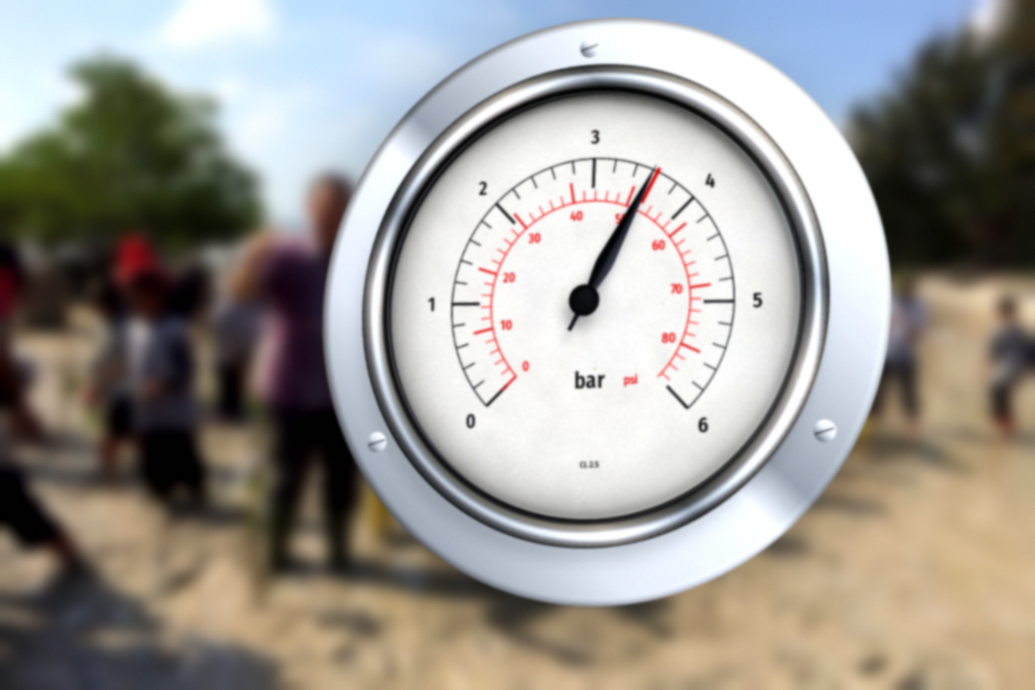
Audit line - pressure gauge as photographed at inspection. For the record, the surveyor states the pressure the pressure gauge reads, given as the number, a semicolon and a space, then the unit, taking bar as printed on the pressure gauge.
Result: 3.6; bar
